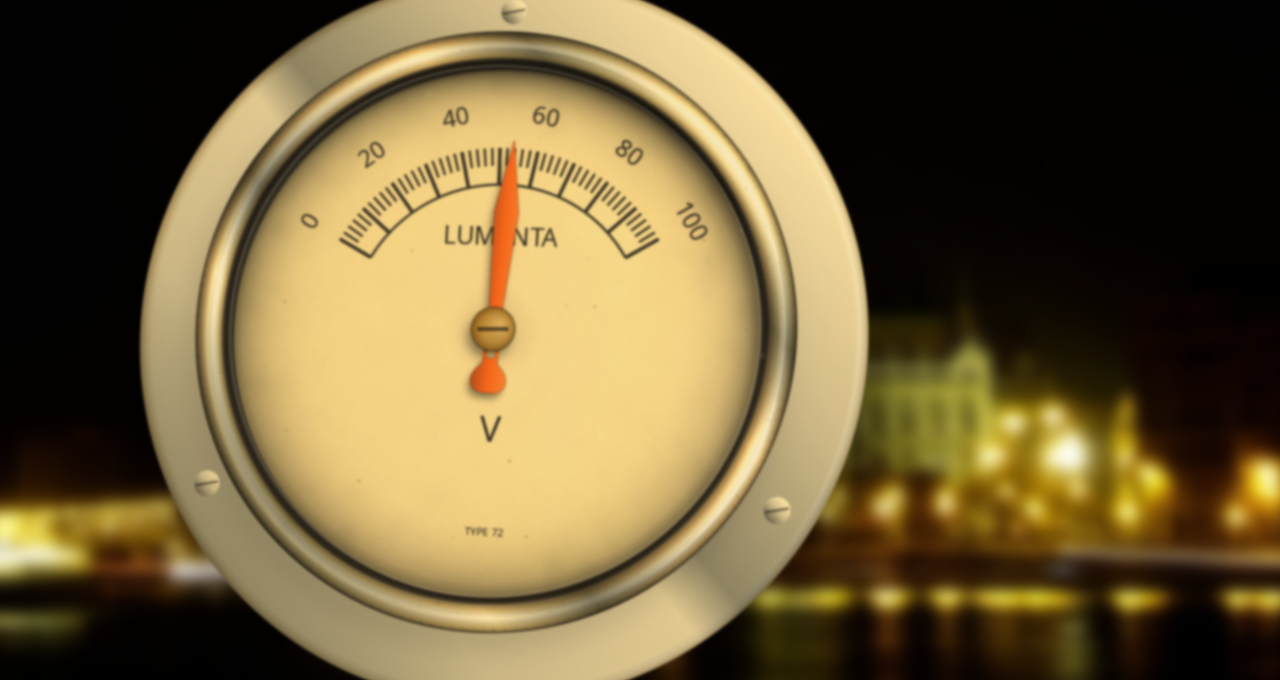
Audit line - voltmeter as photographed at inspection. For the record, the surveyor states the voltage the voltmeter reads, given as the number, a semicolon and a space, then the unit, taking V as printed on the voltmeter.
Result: 54; V
